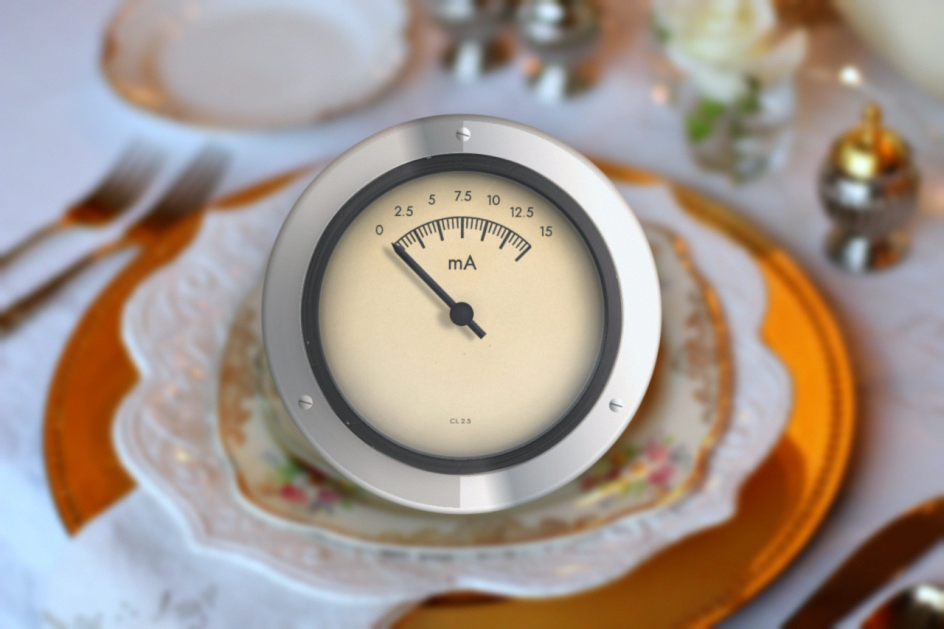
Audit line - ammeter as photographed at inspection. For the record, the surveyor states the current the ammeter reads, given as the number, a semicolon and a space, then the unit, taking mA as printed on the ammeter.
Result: 0; mA
